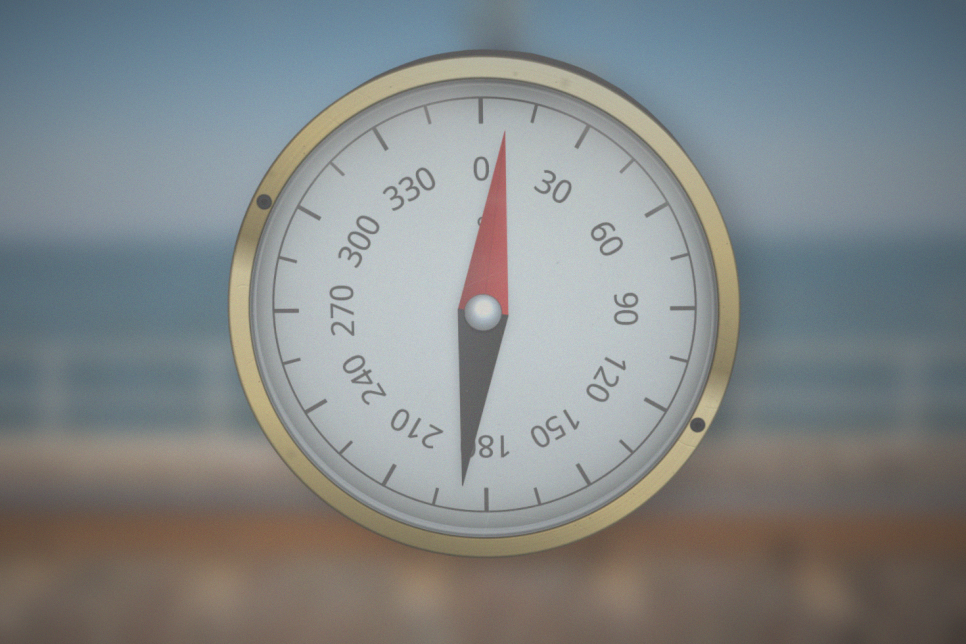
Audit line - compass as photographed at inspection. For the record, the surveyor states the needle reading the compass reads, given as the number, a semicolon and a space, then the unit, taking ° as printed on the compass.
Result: 7.5; °
